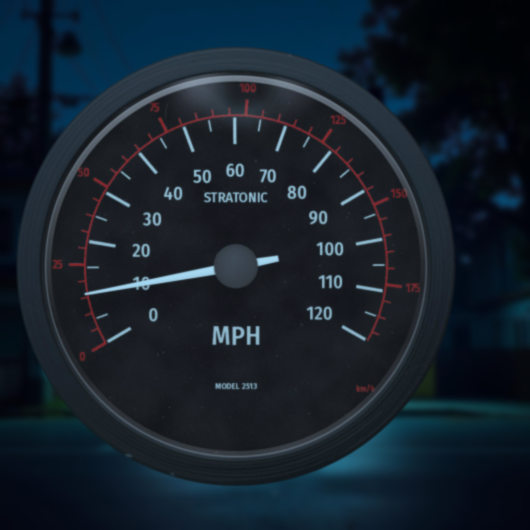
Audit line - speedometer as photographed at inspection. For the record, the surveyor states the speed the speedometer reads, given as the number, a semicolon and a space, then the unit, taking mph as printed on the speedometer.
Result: 10; mph
